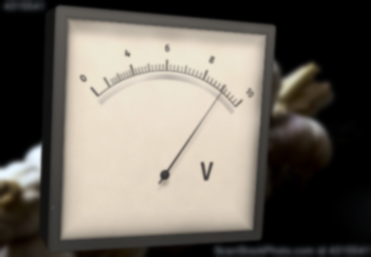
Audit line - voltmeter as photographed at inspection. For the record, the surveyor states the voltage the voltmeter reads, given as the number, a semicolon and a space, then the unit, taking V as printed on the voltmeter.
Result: 9; V
